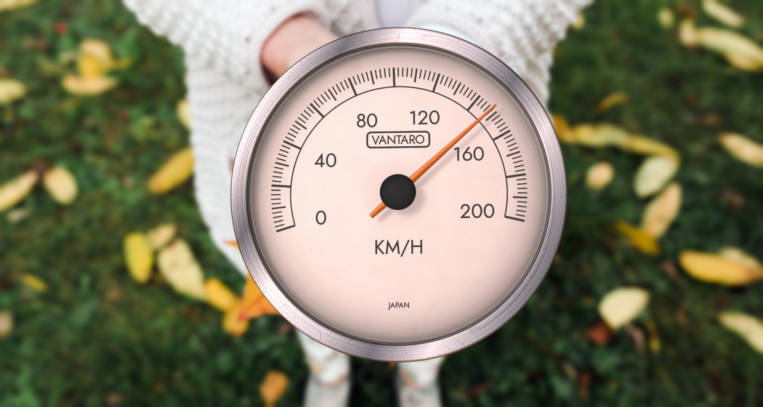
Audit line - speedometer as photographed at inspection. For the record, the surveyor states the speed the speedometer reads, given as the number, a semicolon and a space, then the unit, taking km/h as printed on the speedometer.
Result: 148; km/h
